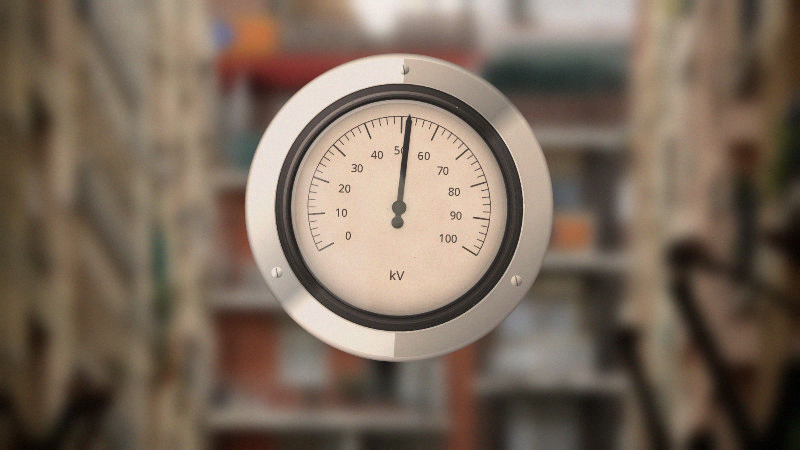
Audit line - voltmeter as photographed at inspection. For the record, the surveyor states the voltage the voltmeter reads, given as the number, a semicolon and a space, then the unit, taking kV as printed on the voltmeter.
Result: 52; kV
